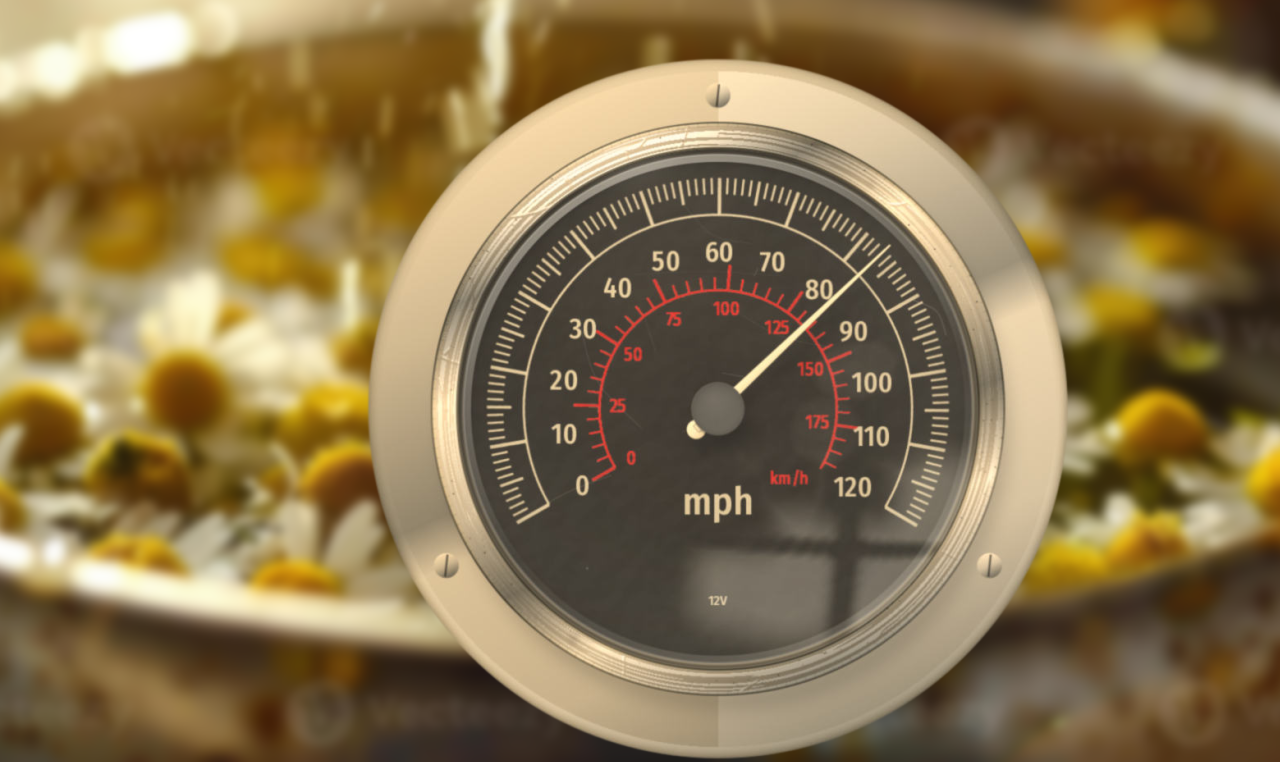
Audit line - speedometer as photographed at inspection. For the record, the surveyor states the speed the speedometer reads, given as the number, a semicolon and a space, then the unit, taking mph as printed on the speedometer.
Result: 83; mph
